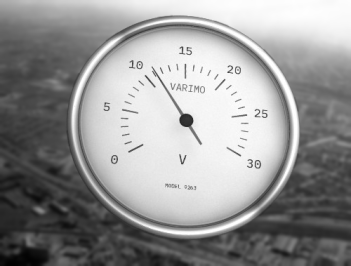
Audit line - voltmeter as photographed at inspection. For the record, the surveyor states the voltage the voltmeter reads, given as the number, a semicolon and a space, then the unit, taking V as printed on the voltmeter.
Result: 11; V
